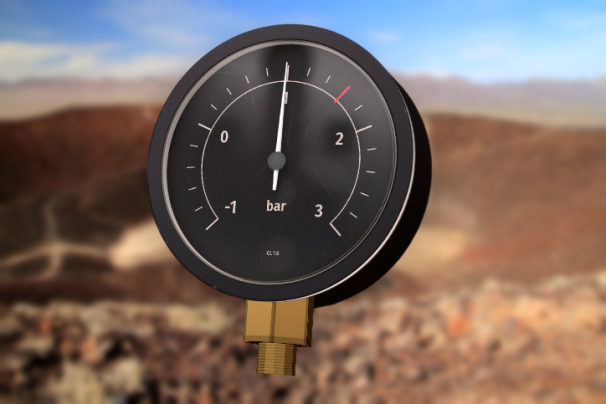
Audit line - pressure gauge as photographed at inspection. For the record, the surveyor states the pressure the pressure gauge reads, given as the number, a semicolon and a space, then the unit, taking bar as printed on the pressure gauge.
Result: 1; bar
